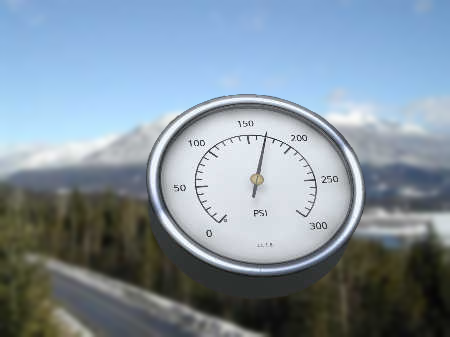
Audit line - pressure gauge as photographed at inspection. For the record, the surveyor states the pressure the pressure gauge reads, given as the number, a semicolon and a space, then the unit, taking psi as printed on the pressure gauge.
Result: 170; psi
